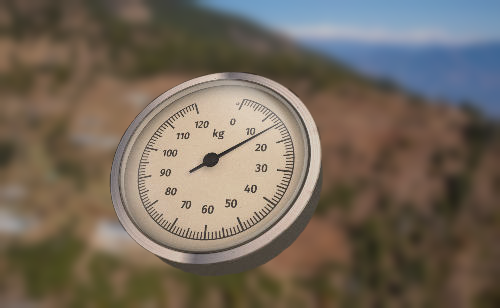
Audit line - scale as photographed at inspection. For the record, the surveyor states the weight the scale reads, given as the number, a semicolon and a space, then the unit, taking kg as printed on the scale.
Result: 15; kg
